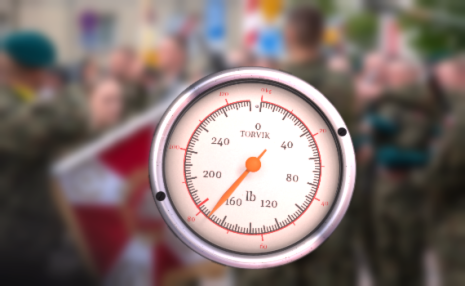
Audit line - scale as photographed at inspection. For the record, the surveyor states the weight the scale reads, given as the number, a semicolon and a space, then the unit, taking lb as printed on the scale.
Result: 170; lb
